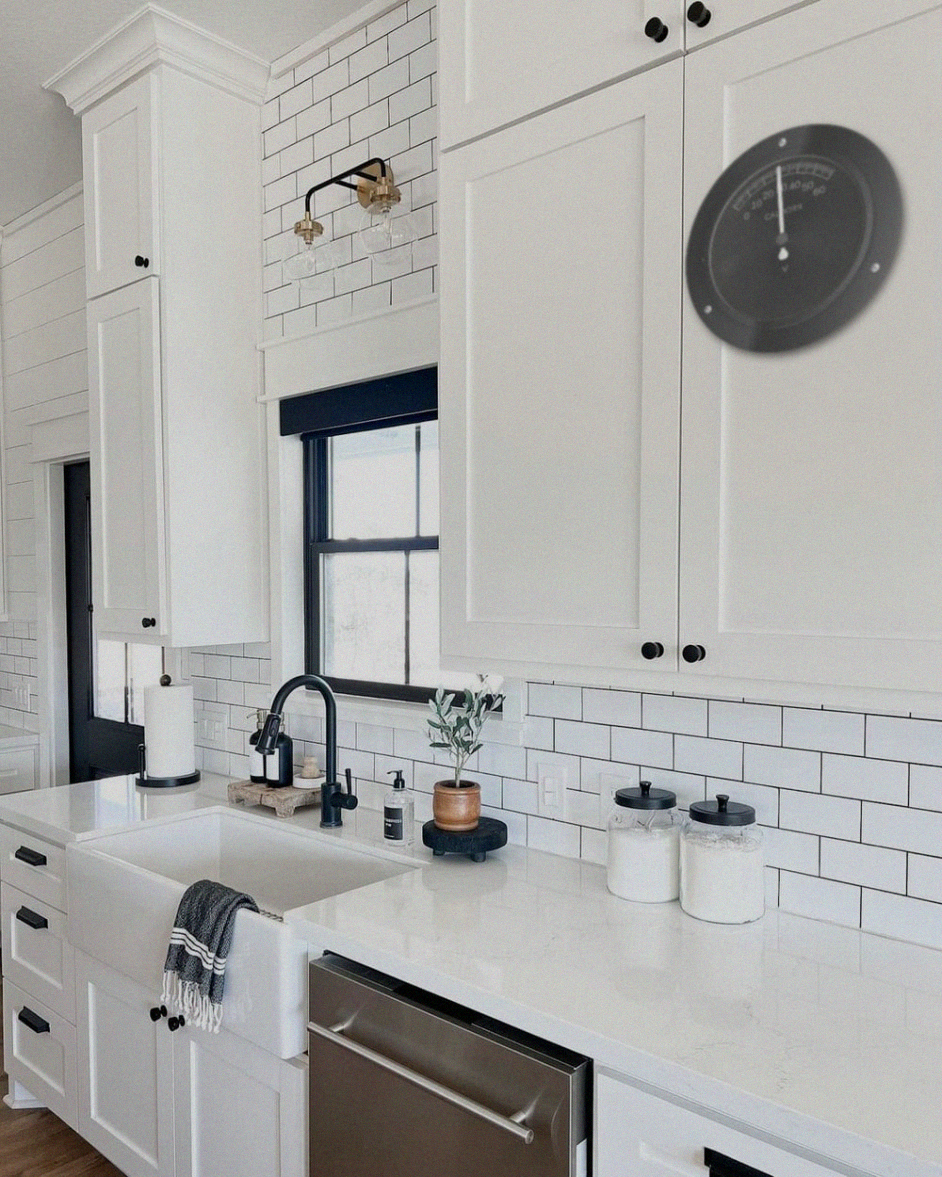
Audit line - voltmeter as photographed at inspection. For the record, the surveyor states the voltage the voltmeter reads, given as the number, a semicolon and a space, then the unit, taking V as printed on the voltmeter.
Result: 30; V
